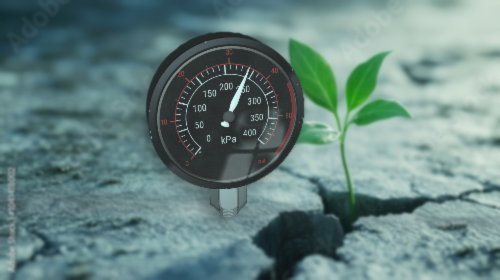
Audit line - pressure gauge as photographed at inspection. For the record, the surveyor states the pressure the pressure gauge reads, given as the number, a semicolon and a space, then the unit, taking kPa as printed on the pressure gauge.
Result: 240; kPa
